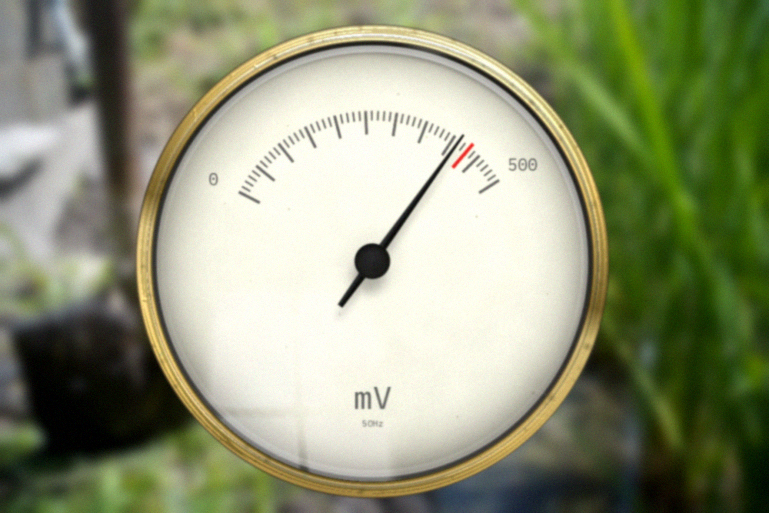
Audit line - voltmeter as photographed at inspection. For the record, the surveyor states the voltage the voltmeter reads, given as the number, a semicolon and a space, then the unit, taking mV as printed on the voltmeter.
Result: 410; mV
